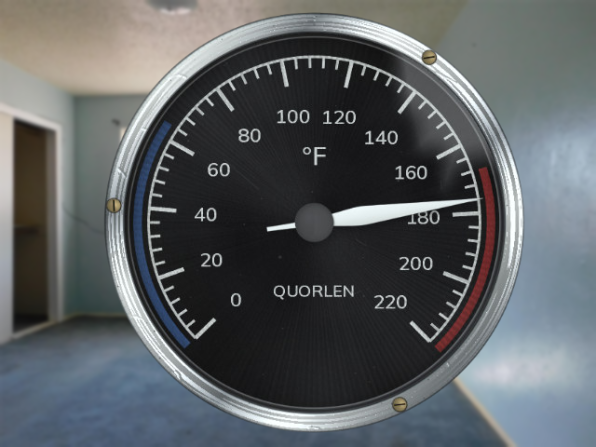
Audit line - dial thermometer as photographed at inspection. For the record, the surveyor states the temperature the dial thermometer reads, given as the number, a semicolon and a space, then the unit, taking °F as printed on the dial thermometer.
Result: 176; °F
